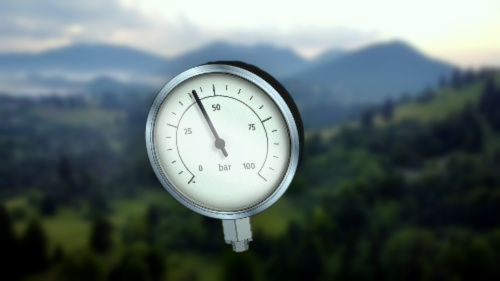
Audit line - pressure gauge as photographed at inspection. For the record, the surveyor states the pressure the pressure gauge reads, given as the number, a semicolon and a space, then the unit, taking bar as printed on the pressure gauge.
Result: 42.5; bar
